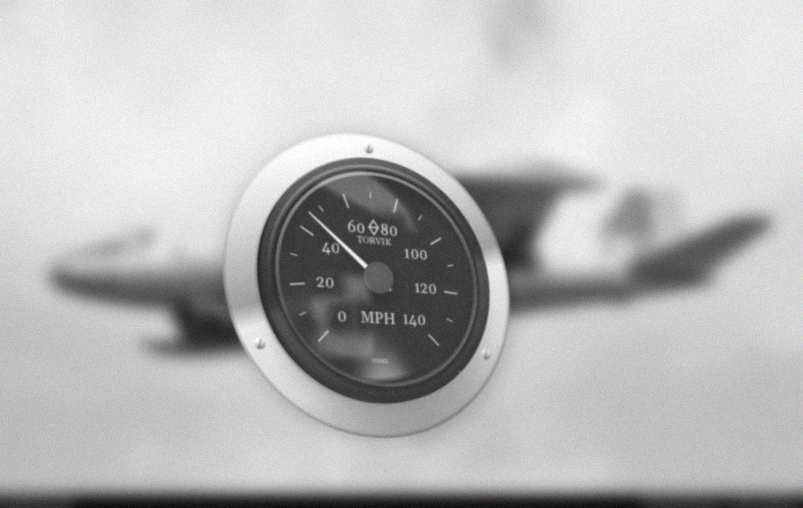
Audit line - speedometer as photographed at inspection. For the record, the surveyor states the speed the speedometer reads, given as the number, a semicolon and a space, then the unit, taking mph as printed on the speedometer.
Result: 45; mph
